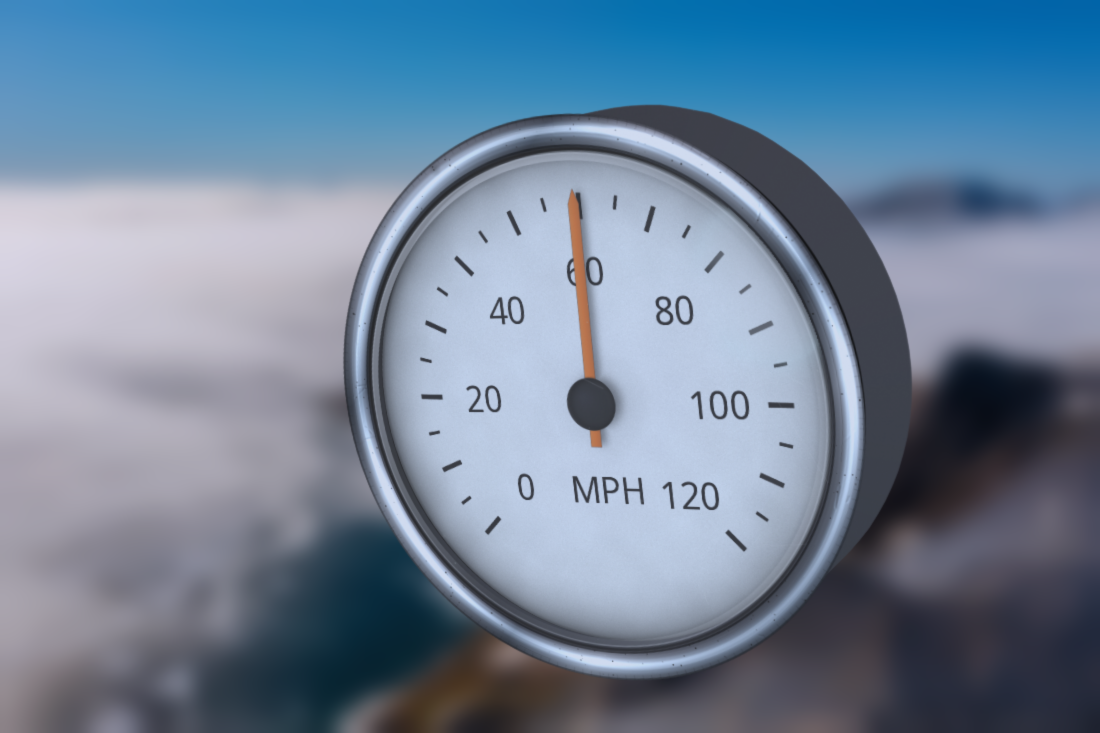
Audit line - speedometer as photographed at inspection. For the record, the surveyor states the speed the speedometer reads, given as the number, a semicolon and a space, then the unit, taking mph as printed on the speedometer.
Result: 60; mph
